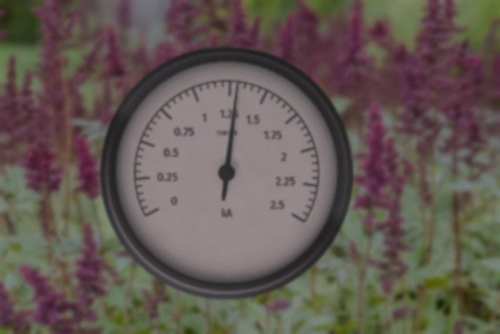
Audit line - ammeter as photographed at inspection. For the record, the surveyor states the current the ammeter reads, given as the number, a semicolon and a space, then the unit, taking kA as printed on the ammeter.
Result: 1.3; kA
